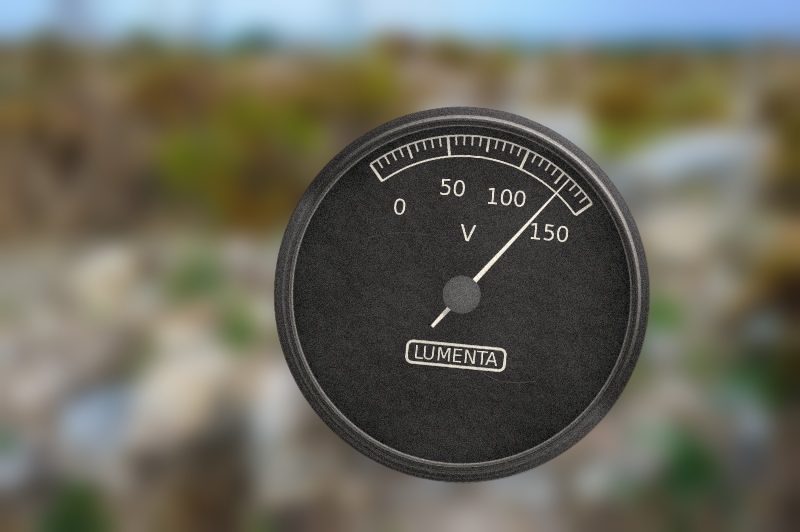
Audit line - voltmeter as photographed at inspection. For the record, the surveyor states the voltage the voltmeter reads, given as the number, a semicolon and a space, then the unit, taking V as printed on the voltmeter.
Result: 130; V
